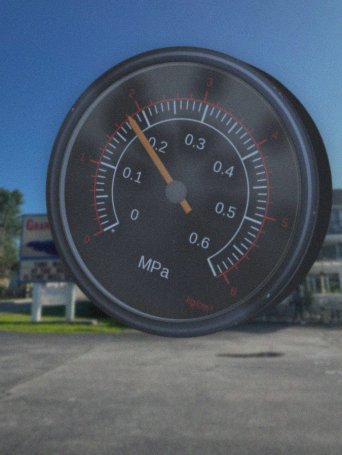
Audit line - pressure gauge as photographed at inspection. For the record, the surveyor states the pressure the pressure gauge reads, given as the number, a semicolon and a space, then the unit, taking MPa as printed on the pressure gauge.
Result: 0.18; MPa
